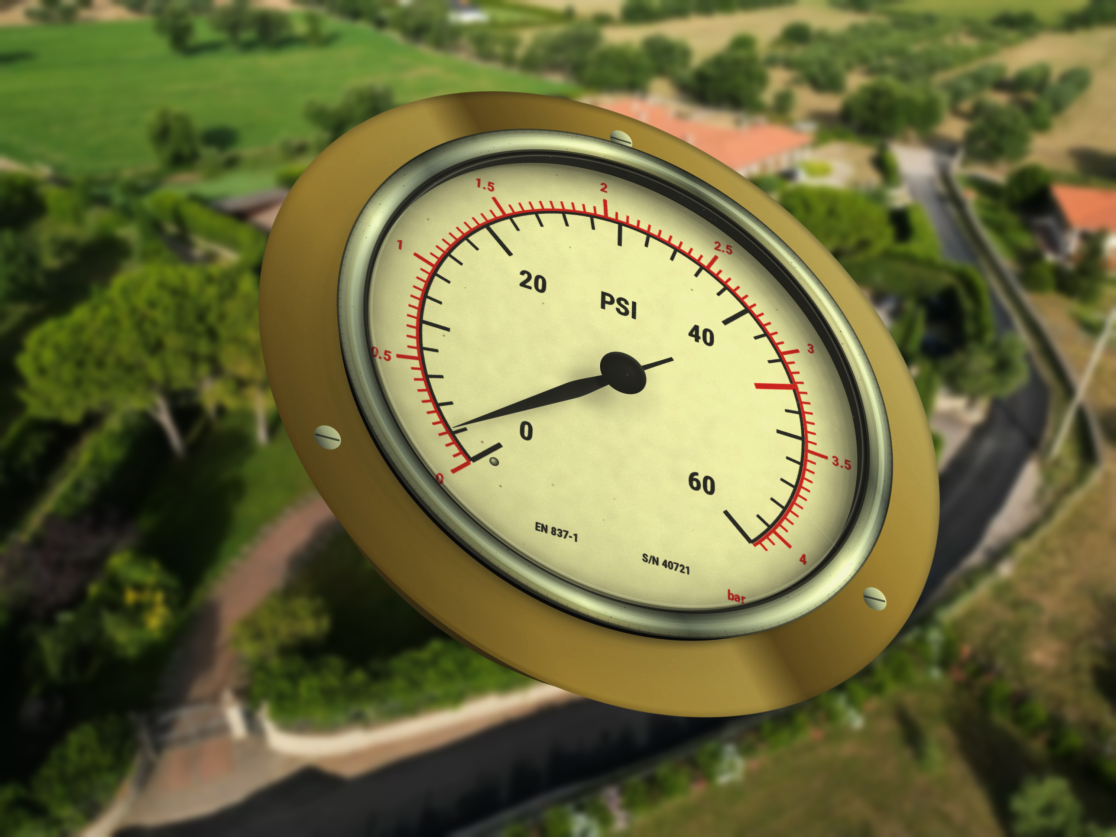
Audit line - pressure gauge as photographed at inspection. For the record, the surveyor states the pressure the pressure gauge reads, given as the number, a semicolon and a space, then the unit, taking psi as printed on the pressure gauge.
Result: 2; psi
